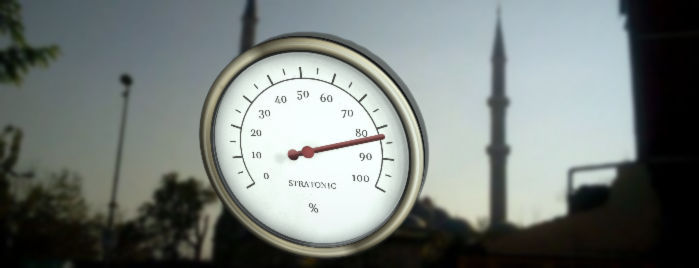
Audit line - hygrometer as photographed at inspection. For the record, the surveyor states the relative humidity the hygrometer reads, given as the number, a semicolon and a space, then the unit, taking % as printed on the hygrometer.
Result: 82.5; %
